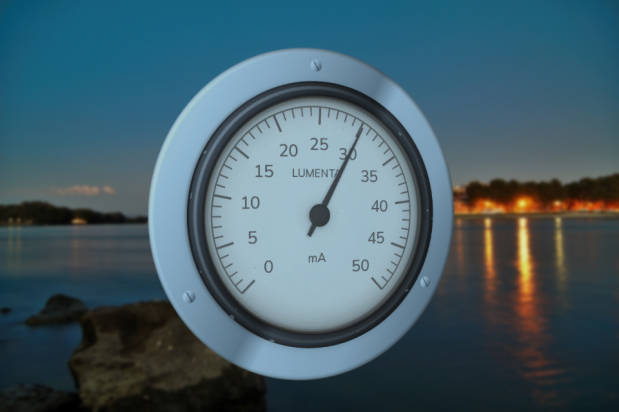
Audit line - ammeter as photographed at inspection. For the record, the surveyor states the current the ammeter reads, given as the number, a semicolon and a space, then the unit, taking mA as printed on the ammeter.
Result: 30; mA
